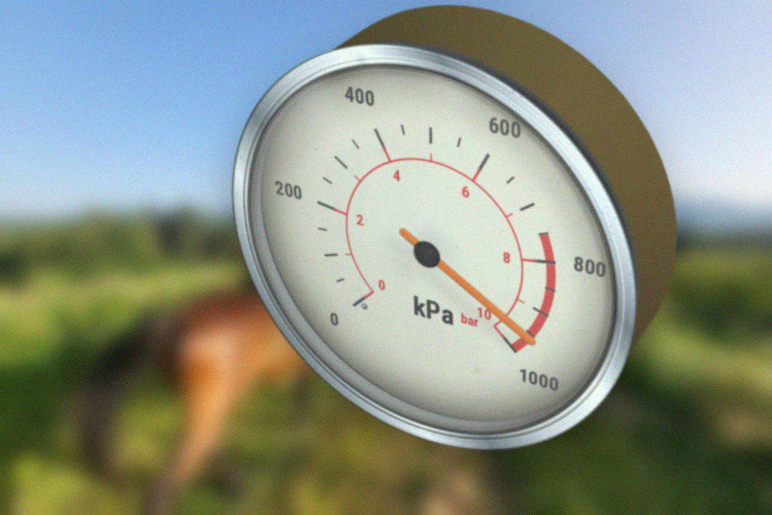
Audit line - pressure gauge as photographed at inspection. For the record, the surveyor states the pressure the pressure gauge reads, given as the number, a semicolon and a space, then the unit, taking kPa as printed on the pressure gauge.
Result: 950; kPa
